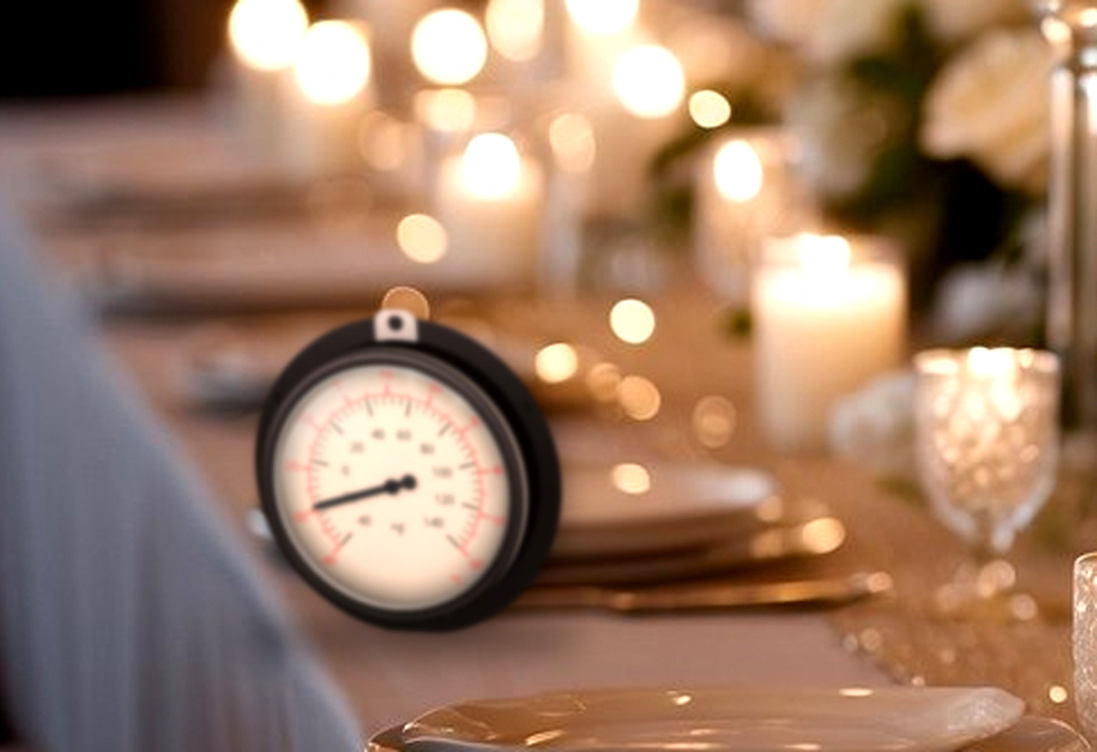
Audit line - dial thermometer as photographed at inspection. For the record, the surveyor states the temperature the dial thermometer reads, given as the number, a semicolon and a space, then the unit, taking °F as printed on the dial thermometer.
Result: -20; °F
